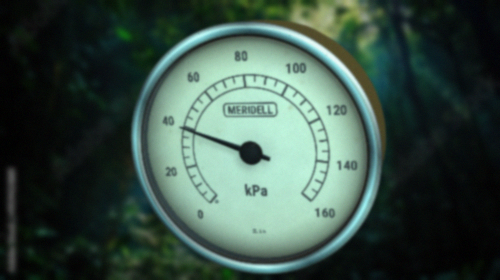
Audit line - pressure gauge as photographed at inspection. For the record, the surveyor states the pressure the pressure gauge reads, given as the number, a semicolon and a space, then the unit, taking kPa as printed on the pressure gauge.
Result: 40; kPa
